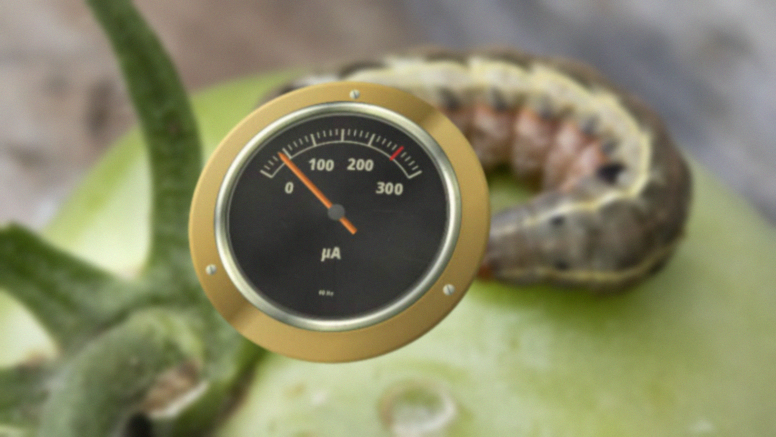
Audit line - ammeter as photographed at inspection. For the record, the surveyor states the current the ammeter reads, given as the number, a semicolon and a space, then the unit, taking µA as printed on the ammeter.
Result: 40; µA
